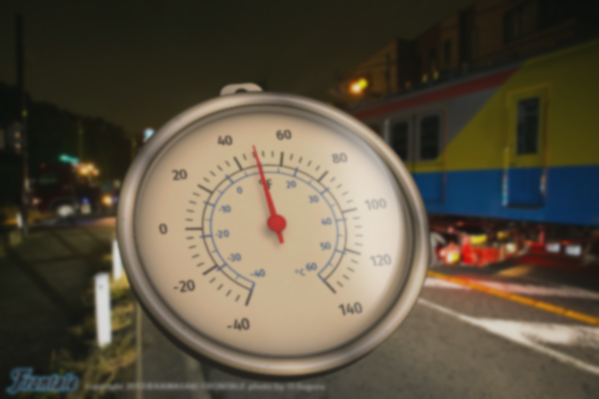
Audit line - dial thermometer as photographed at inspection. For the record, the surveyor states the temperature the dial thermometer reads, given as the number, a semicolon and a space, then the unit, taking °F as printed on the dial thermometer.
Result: 48; °F
